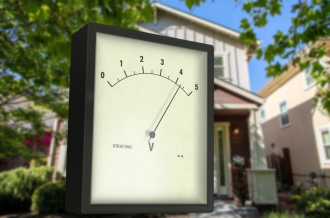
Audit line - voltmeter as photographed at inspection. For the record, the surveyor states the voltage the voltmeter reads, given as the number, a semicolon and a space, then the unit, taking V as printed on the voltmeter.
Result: 4.25; V
